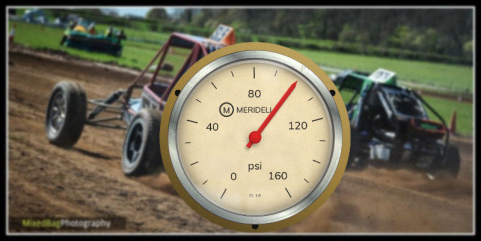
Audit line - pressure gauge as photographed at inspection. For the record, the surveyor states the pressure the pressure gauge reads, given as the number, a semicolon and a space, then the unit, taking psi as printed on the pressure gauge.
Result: 100; psi
